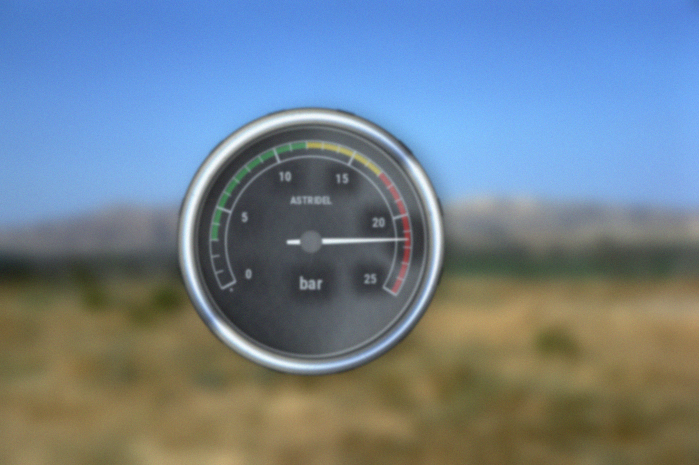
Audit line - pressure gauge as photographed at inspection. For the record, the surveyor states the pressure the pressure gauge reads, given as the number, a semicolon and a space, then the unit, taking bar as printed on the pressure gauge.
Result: 21.5; bar
